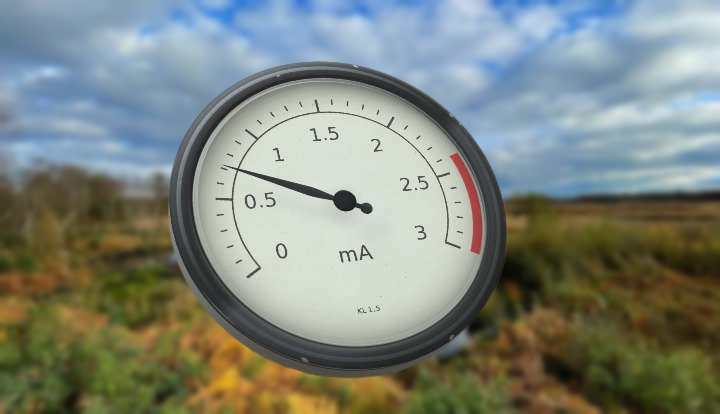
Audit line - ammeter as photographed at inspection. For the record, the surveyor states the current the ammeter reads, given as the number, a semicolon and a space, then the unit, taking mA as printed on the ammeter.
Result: 0.7; mA
